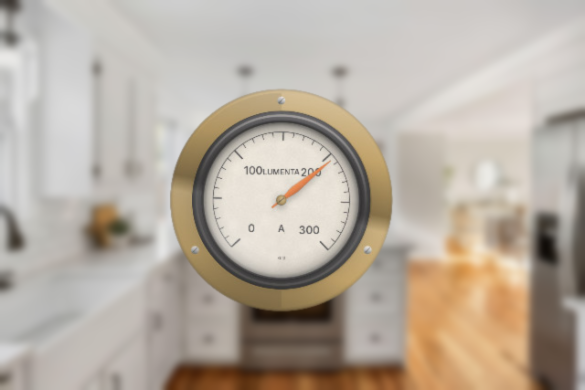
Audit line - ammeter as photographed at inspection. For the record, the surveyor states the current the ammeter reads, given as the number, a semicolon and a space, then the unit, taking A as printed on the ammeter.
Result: 205; A
